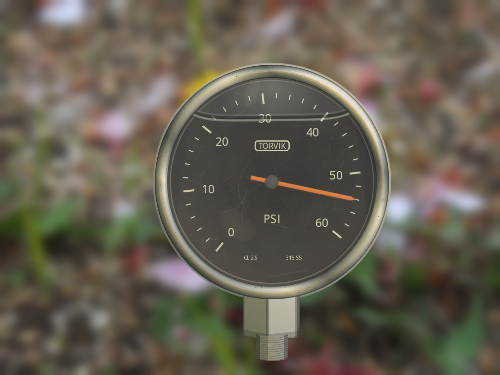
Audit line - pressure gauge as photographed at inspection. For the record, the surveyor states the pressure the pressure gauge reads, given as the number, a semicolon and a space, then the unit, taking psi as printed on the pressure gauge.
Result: 54; psi
